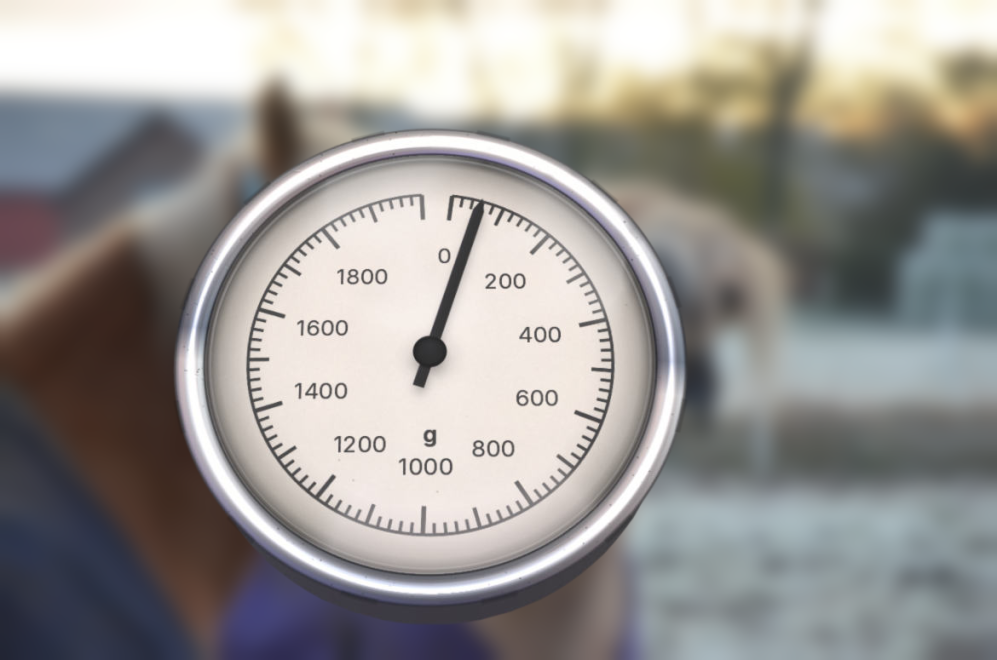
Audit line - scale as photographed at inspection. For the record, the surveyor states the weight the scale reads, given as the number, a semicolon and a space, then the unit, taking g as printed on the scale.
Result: 60; g
